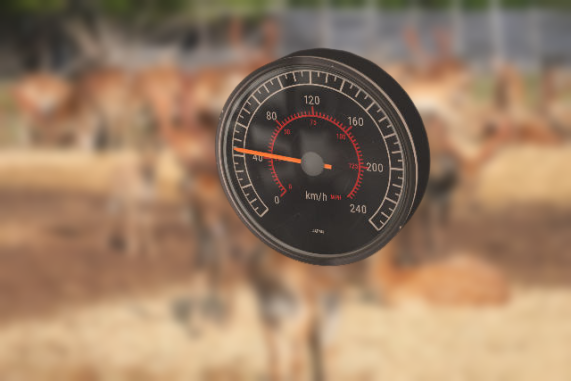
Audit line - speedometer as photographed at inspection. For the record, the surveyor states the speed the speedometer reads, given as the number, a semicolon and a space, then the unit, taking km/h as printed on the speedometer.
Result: 45; km/h
